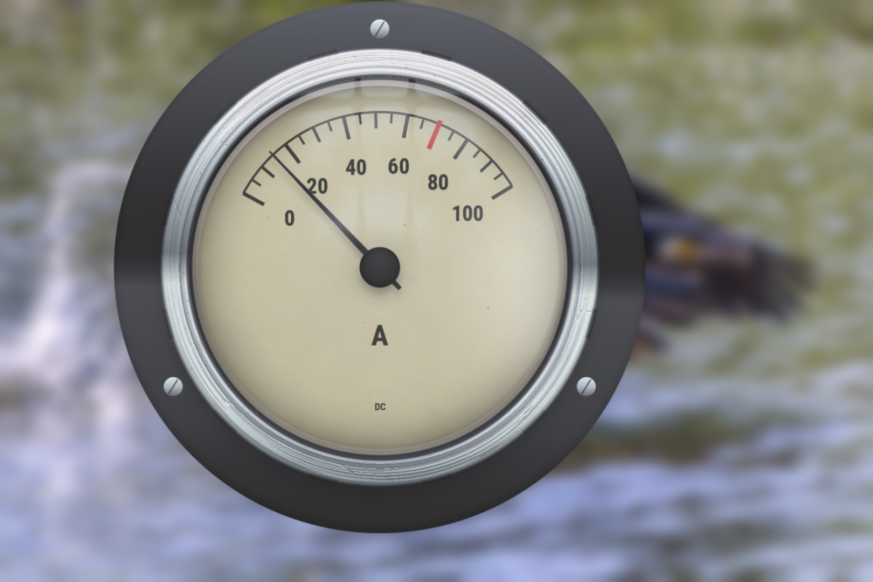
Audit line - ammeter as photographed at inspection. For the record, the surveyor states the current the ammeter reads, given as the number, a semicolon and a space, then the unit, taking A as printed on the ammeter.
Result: 15; A
